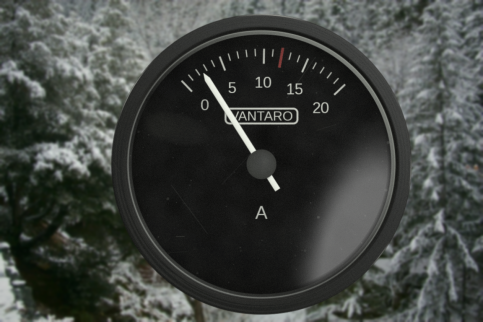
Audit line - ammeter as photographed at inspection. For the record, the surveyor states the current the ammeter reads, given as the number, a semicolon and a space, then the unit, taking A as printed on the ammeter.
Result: 2.5; A
